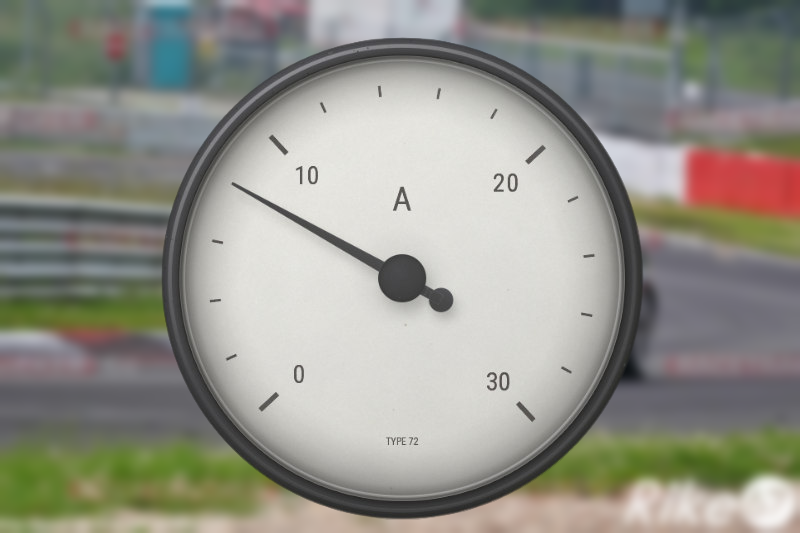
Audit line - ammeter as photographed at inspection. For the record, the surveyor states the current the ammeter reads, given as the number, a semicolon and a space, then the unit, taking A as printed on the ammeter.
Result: 8; A
